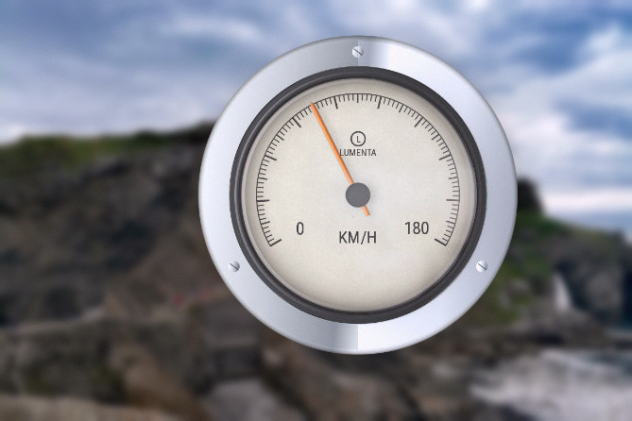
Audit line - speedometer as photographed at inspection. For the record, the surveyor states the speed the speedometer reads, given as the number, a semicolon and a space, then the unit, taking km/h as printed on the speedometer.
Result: 70; km/h
